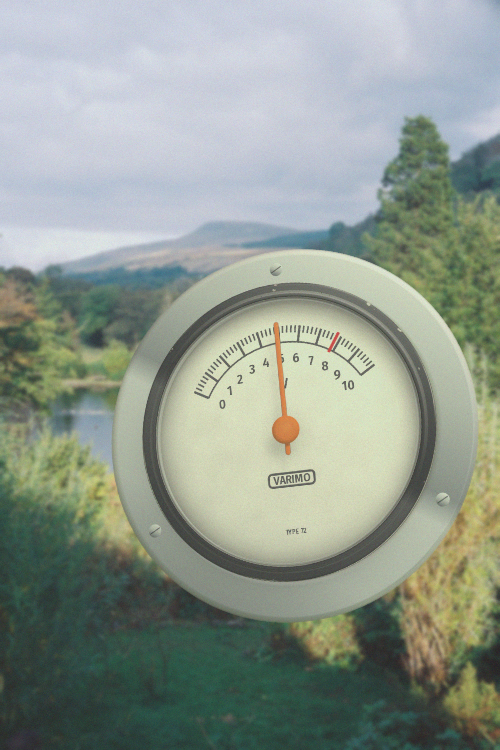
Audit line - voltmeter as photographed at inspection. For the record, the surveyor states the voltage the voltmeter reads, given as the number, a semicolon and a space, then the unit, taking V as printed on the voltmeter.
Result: 5; V
